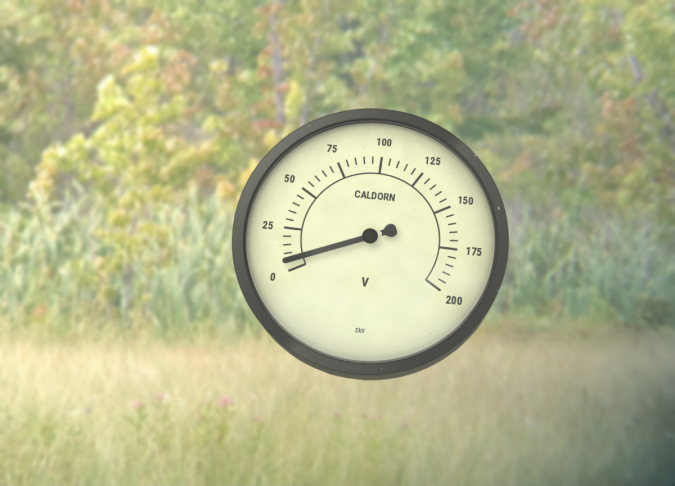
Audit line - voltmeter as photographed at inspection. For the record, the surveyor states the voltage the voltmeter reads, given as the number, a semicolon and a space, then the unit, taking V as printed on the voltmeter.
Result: 5; V
